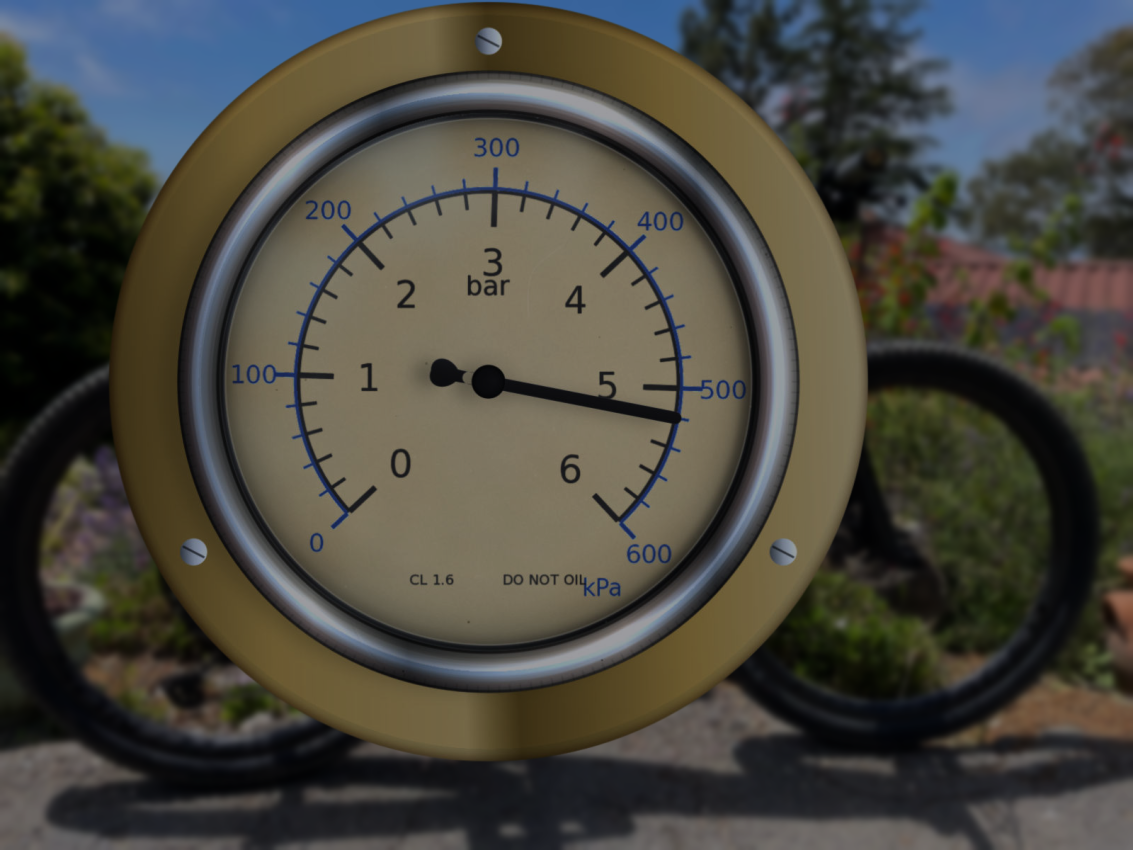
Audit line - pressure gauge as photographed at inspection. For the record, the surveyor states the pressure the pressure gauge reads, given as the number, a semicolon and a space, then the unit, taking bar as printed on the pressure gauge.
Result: 5.2; bar
